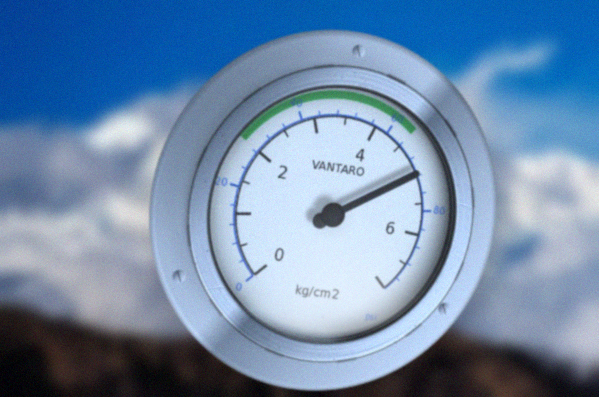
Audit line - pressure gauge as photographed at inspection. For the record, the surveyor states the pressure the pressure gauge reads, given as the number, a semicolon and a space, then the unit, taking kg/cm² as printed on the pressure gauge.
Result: 5; kg/cm²
